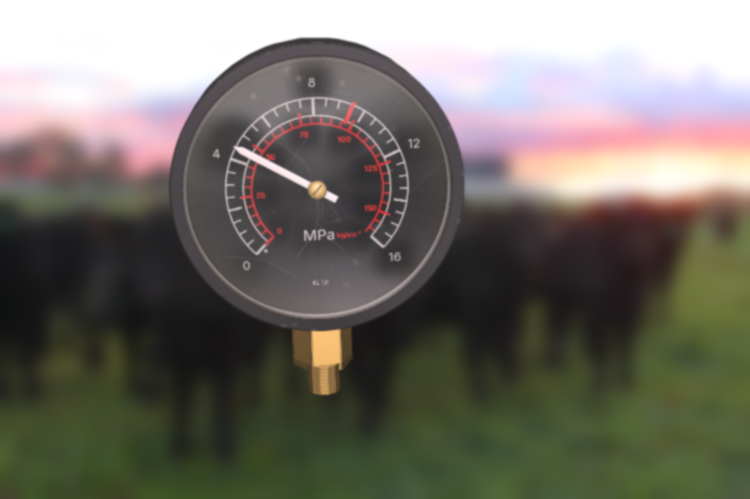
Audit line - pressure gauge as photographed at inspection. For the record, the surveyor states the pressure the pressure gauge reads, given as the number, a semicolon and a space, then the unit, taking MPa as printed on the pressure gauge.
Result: 4.5; MPa
